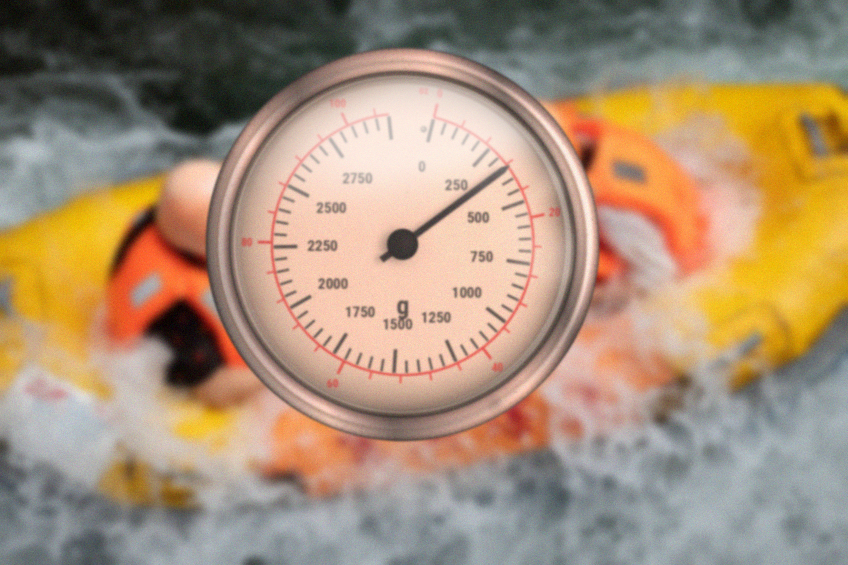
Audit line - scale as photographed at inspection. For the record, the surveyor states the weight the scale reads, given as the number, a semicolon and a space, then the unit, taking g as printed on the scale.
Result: 350; g
